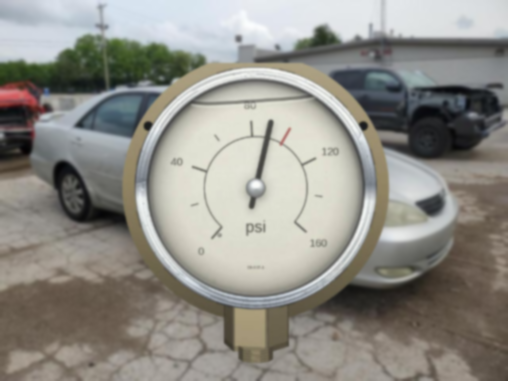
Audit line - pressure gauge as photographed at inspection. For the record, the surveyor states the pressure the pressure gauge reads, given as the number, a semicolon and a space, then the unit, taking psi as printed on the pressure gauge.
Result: 90; psi
